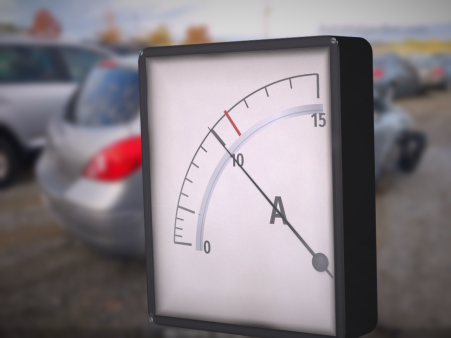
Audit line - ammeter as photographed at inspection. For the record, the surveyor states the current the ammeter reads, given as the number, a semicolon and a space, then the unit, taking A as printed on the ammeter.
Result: 10; A
